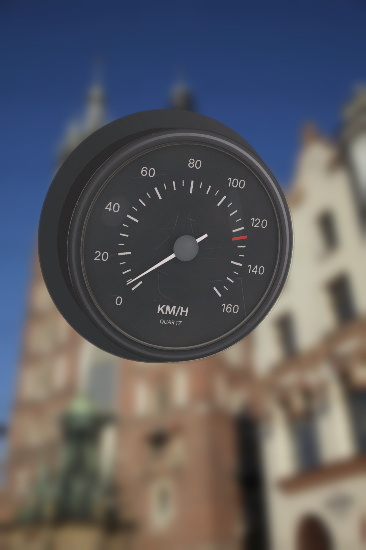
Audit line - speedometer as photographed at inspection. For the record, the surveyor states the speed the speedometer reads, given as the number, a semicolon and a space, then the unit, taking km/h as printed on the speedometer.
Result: 5; km/h
